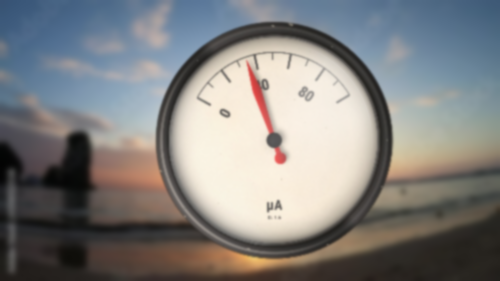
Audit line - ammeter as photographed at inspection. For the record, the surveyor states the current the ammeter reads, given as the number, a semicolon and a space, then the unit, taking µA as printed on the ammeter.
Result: 35; µA
